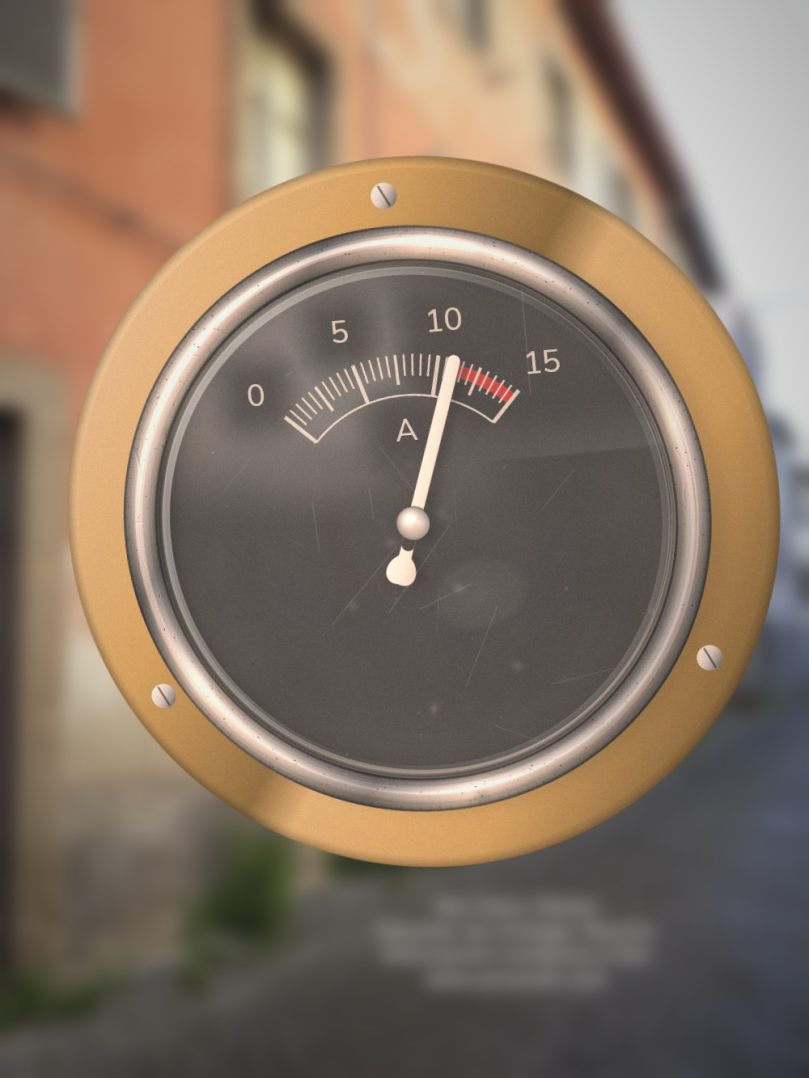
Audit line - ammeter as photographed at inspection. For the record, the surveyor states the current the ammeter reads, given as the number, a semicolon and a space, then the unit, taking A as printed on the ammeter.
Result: 11; A
